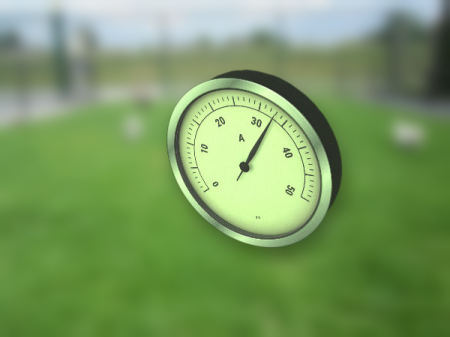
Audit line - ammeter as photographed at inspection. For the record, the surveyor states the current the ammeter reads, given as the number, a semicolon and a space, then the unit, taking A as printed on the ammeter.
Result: 33; A
